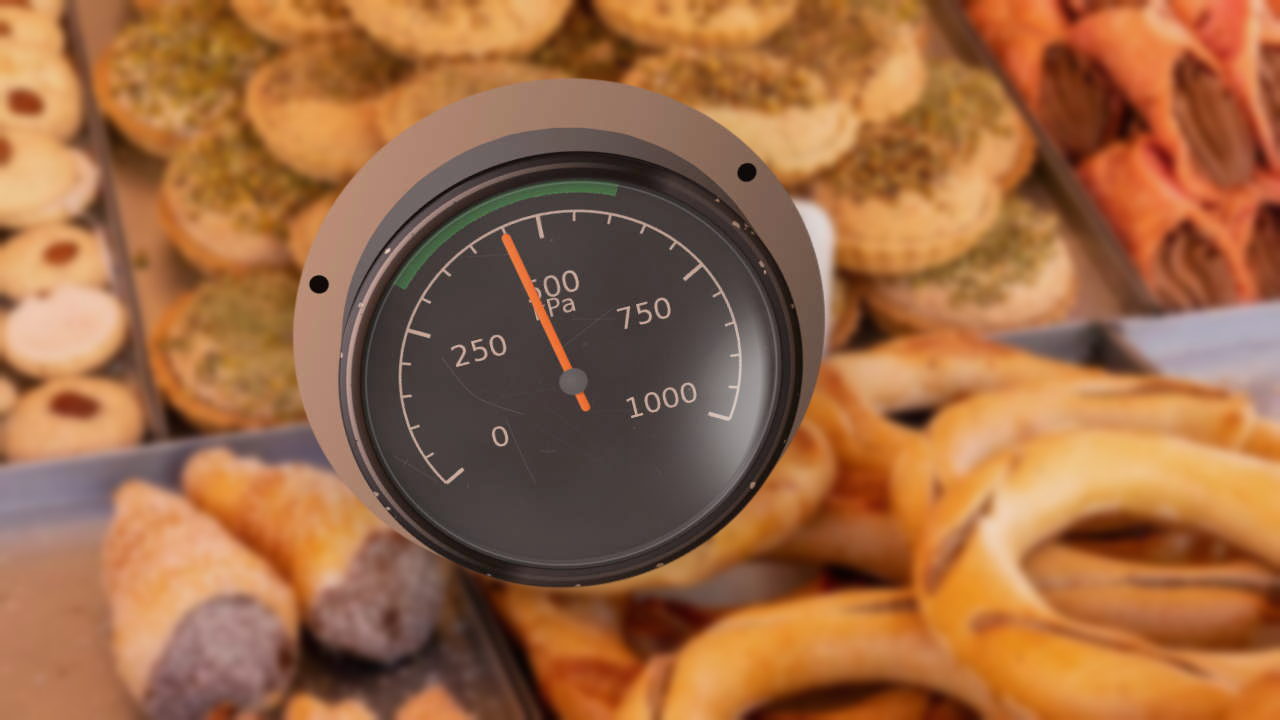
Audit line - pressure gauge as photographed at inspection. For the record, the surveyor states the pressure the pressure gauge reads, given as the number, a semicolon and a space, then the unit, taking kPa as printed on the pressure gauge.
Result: 450; kPa
